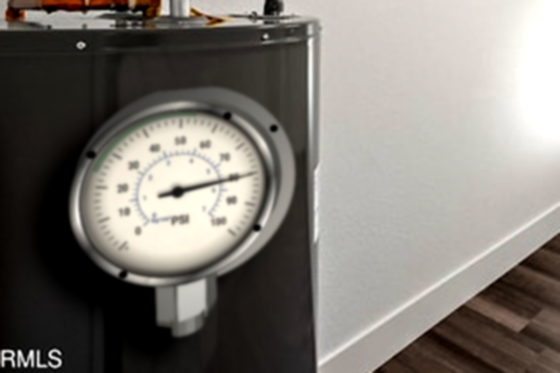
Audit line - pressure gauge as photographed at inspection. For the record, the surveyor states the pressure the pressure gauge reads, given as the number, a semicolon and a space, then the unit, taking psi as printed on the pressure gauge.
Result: 80; psi
